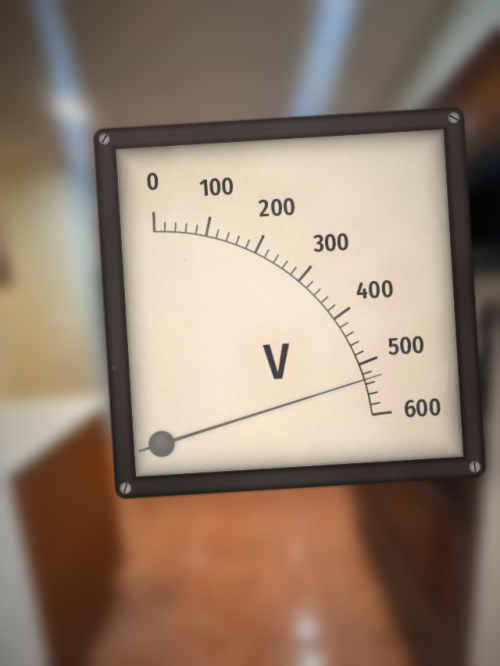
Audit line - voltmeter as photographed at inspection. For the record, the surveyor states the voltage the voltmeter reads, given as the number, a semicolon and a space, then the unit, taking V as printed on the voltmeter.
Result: 530; V
